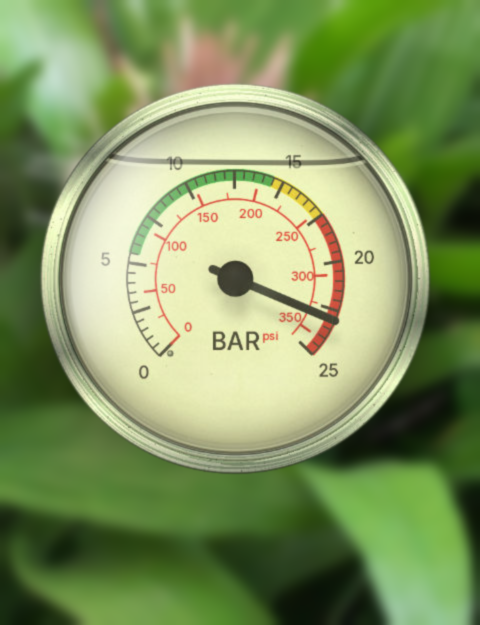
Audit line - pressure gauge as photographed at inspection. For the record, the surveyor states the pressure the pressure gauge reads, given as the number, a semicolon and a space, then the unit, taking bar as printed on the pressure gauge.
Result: 23; bar
